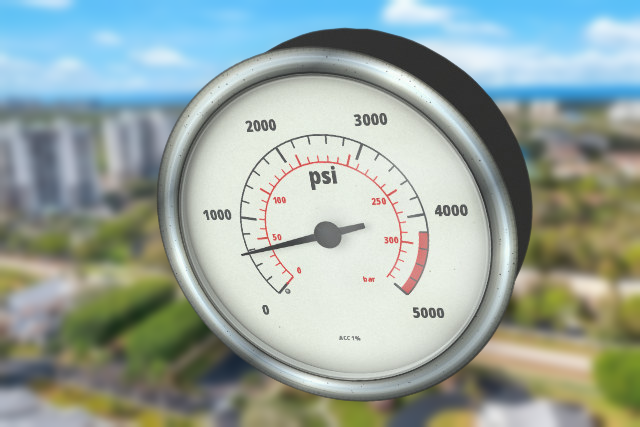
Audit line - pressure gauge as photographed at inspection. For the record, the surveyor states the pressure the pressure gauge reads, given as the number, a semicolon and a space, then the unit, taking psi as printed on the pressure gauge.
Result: 600; psi
